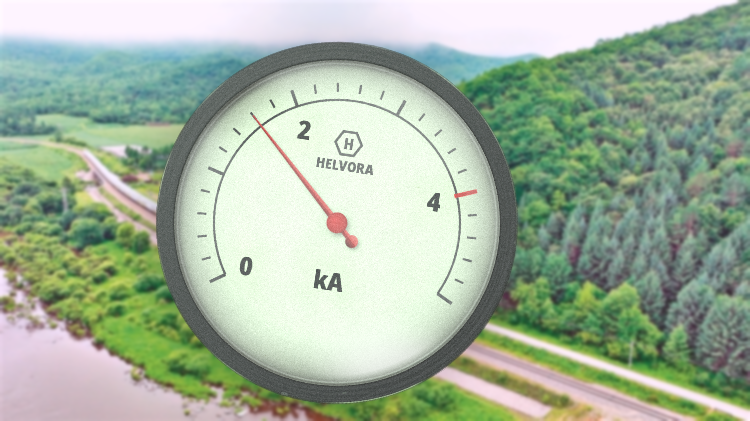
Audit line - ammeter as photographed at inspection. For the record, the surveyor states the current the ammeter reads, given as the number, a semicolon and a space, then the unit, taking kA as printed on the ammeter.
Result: 1.6; kA
